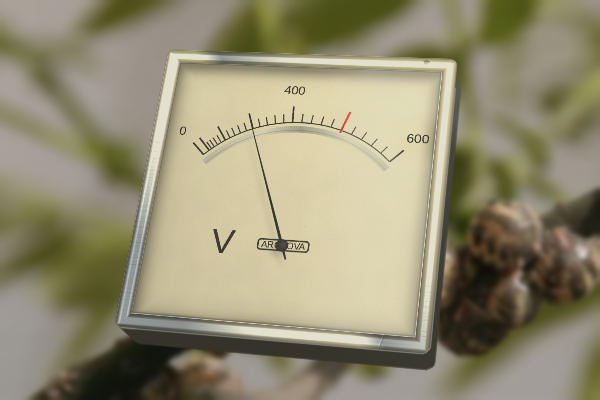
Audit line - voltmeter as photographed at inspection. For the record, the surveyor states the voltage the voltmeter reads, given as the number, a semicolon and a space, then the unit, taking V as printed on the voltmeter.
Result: 300; V
